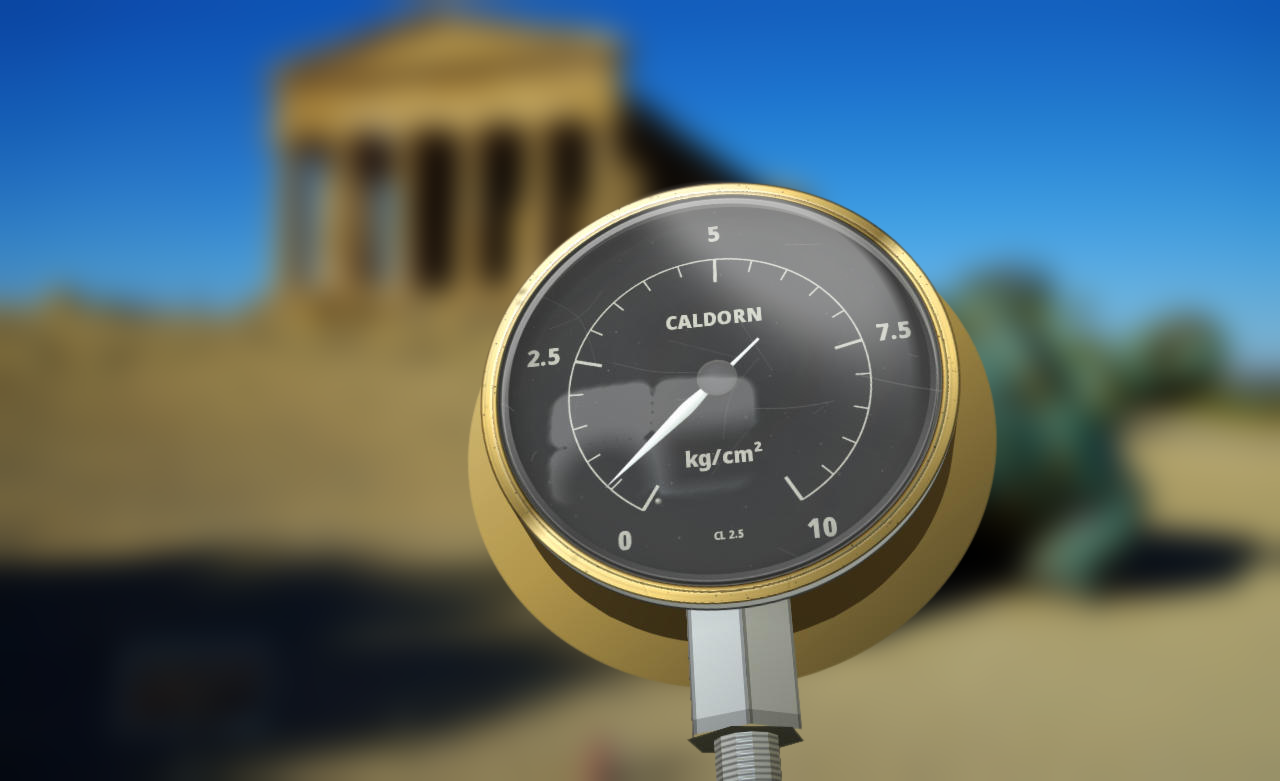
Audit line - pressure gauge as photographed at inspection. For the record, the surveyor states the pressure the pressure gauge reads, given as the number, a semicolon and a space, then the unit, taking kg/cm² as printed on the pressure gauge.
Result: 0.5; kg/cm²
